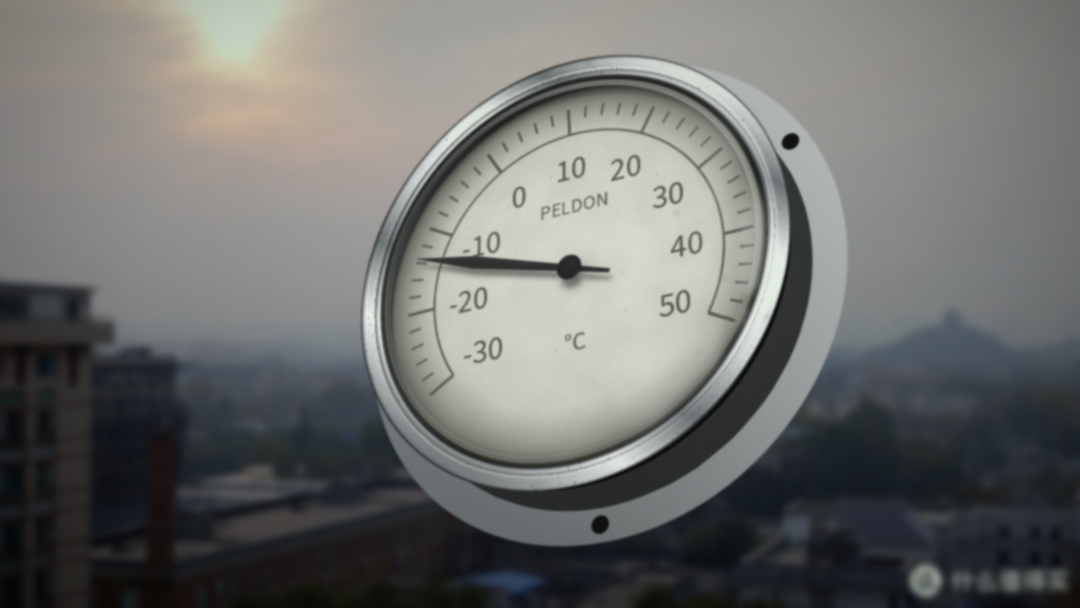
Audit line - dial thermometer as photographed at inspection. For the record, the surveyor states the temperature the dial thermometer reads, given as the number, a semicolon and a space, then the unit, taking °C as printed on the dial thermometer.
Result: -14; °C
